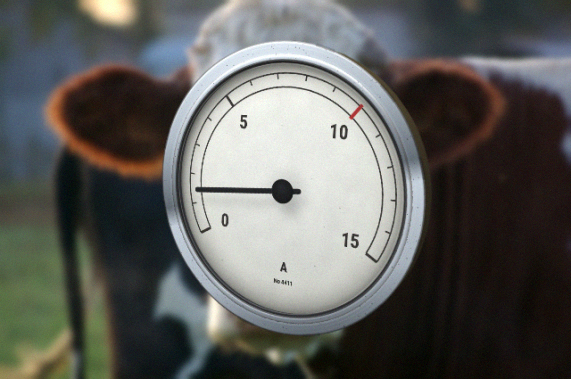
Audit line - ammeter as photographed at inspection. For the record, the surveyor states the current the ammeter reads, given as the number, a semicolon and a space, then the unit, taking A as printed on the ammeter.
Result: 1.5; A
